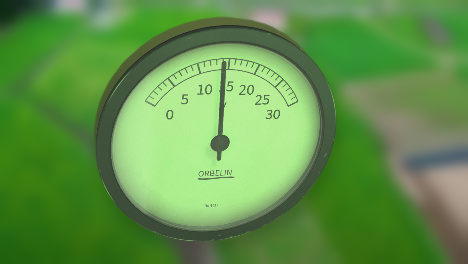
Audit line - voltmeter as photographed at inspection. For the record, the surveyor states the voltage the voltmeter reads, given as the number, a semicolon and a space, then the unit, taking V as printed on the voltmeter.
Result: 14; V
